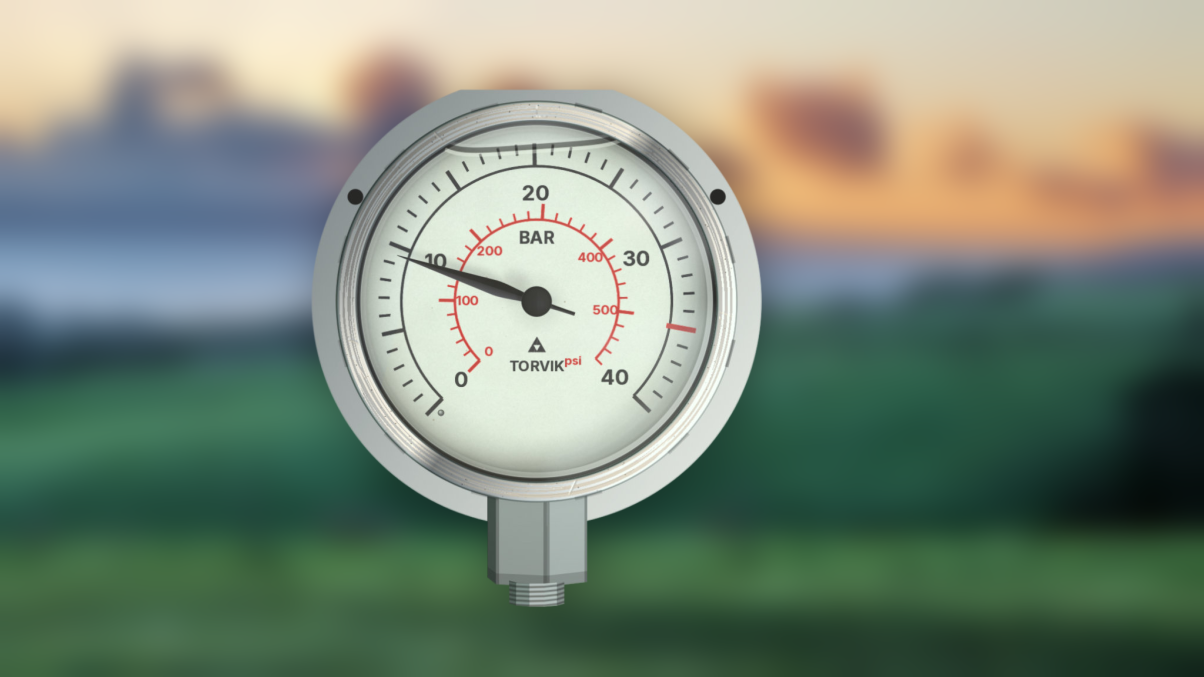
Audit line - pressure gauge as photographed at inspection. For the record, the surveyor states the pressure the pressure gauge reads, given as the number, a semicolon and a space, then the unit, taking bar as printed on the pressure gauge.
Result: 9.5; bar
